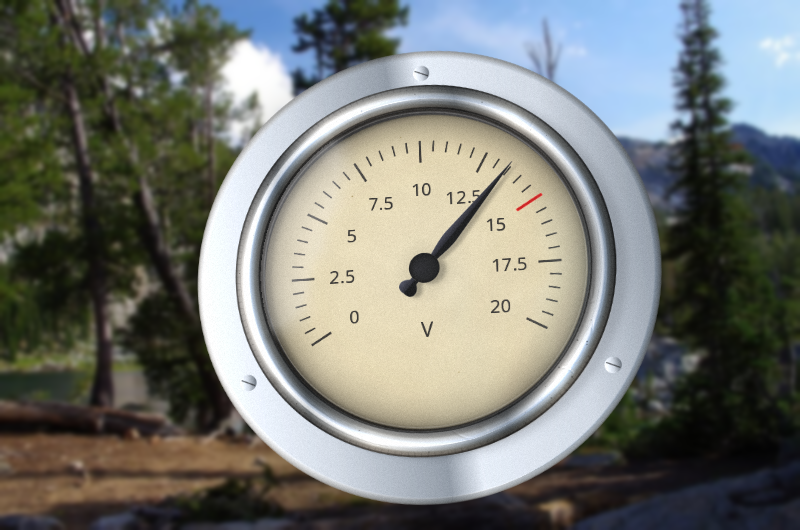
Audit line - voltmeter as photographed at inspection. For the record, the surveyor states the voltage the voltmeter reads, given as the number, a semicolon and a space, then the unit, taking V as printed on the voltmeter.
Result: 13.5; V
